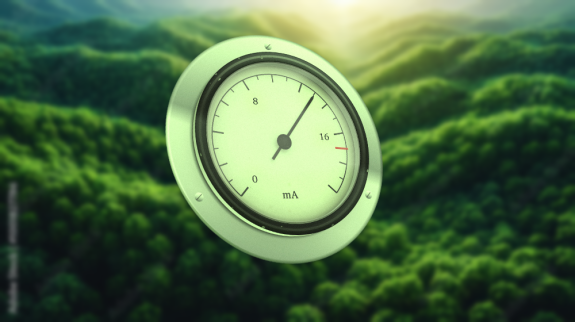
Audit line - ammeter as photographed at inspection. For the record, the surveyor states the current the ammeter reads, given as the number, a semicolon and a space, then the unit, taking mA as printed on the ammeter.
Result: 13; mA
